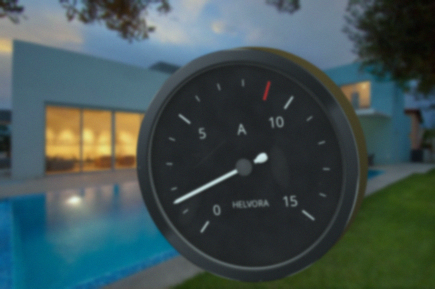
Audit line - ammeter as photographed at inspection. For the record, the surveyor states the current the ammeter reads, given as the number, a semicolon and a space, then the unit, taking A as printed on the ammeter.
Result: 1.5; A
